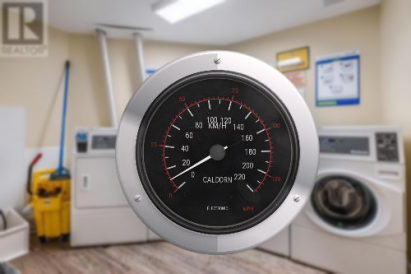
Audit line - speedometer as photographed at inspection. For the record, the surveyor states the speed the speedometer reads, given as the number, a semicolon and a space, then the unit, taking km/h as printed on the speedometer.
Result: 10; km/h
